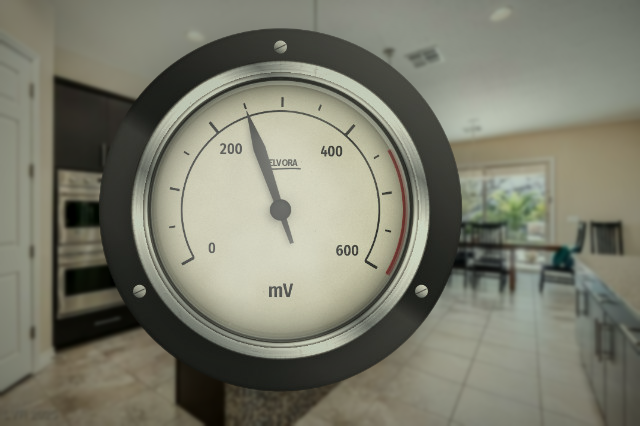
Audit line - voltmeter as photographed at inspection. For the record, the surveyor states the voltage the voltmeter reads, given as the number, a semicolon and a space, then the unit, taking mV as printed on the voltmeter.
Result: 250; mV
